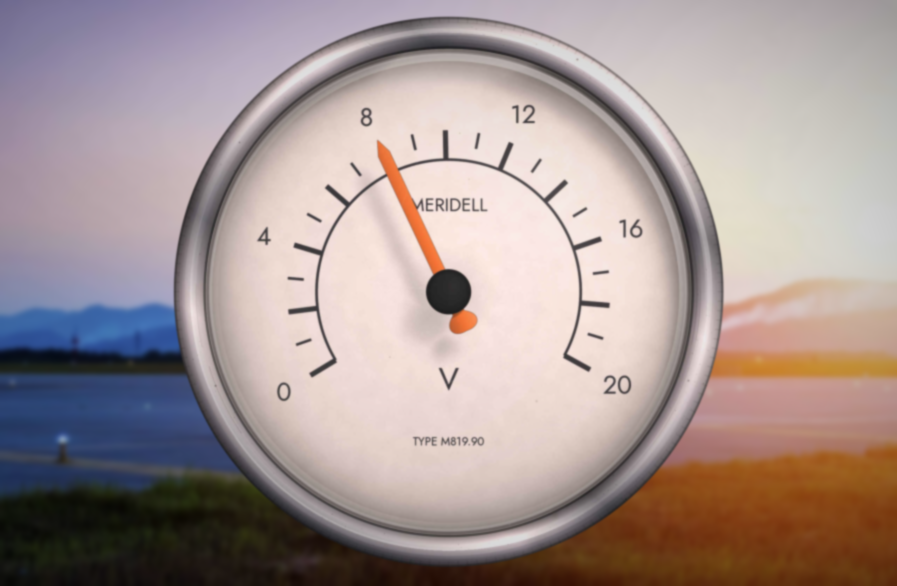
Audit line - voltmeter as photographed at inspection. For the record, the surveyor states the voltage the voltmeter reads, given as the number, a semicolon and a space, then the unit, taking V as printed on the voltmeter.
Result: 8; V
